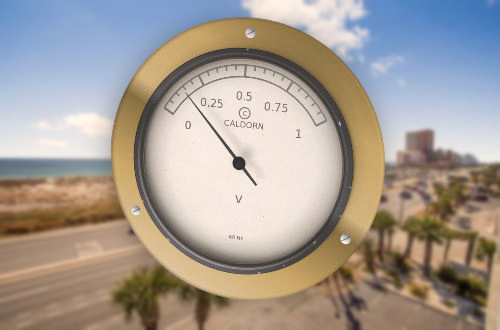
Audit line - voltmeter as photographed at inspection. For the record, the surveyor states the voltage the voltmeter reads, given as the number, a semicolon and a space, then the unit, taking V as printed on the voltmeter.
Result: 0.15; V
